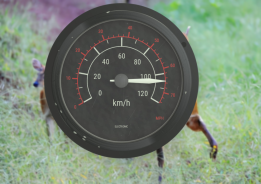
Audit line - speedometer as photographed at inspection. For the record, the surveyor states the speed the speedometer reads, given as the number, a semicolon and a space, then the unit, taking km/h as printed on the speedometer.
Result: 105; km/h
